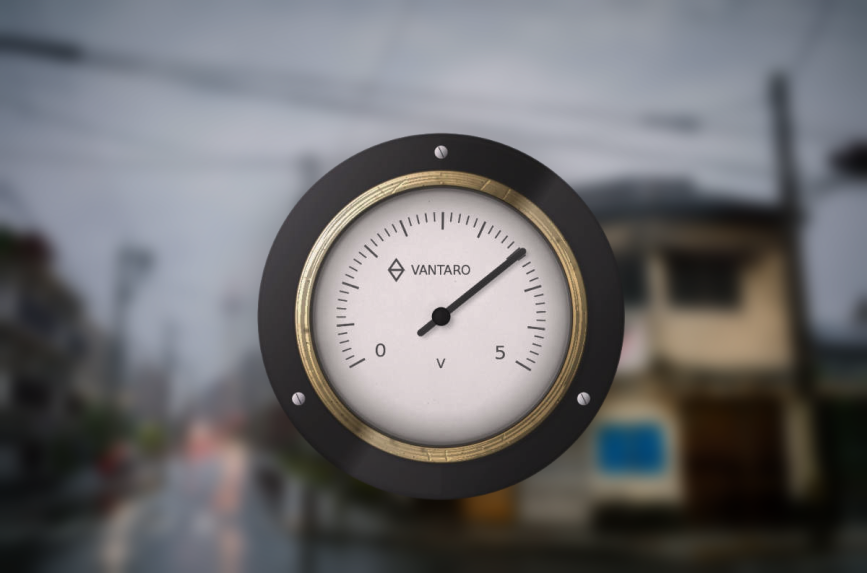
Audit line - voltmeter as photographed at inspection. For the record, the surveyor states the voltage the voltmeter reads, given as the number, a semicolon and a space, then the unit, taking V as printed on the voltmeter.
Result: 3.55; V
